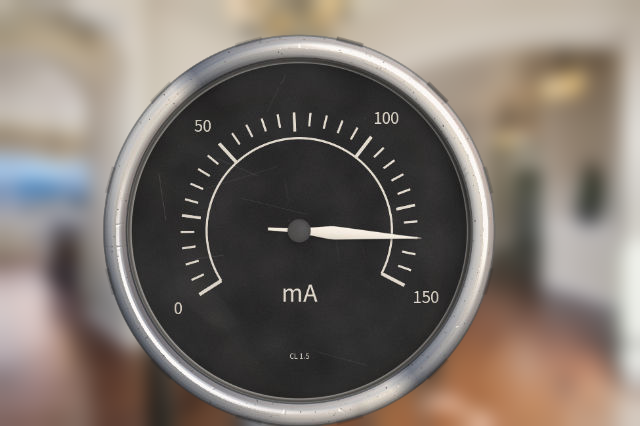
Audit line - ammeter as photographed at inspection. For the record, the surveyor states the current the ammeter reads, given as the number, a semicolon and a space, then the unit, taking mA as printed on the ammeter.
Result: 135; mA
